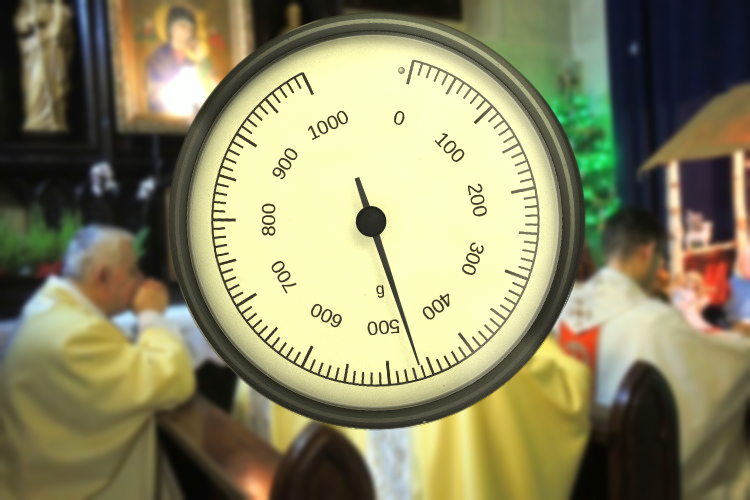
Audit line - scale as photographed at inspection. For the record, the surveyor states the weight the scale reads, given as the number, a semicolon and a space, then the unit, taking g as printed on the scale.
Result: 460; g
